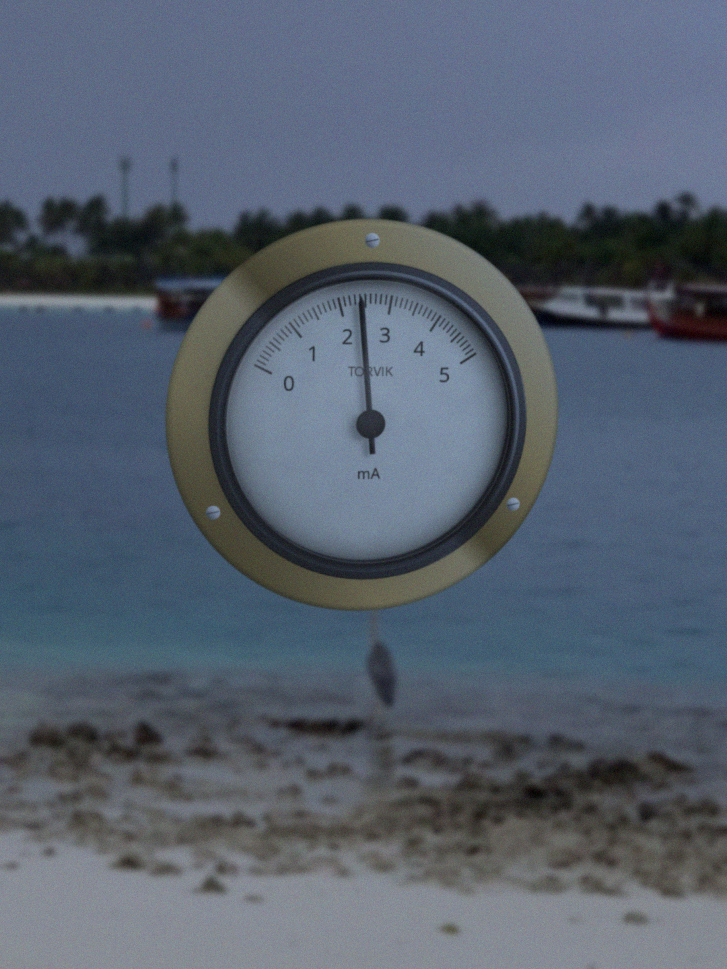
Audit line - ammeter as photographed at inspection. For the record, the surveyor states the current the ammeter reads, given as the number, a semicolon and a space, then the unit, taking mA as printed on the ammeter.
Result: 2.4; mA
